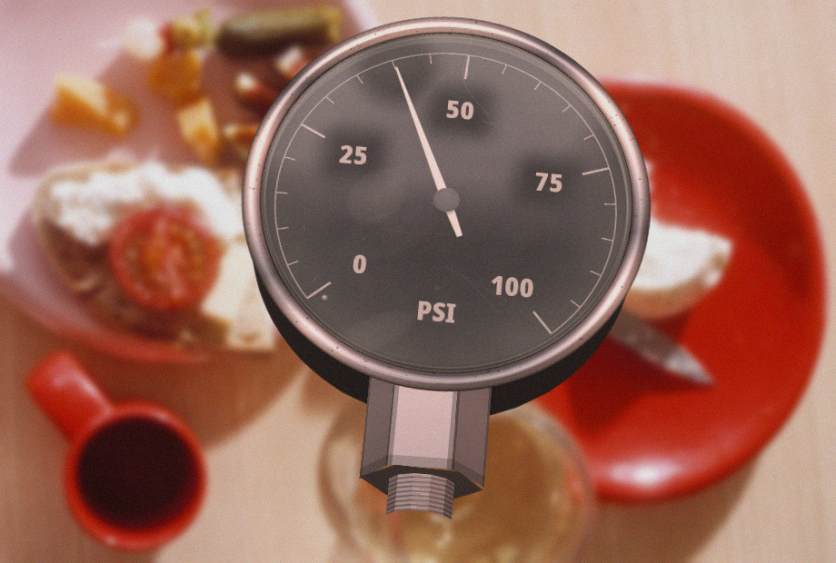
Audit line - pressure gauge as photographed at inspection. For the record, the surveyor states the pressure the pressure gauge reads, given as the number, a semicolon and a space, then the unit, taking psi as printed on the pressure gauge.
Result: 40; psi
